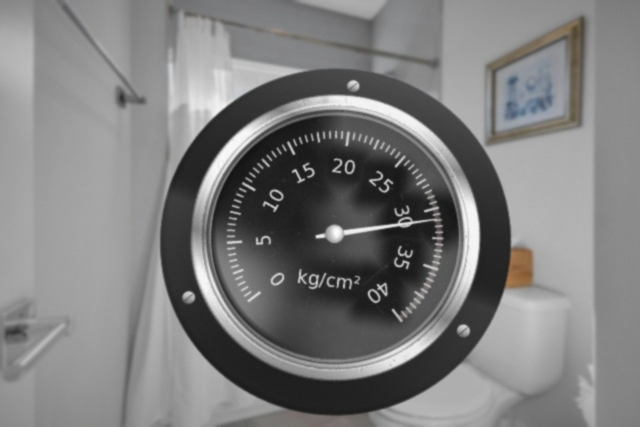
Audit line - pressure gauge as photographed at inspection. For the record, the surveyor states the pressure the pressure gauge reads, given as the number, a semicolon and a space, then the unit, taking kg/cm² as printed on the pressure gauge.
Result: 31; kg/cm²
